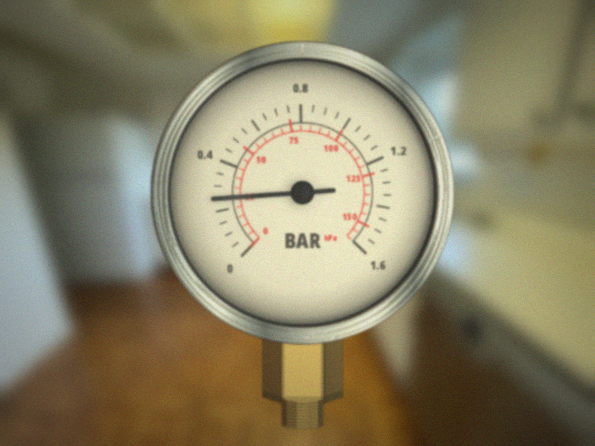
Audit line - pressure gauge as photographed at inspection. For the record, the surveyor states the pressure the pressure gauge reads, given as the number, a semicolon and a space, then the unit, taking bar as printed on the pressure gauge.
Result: 0.25; bar
